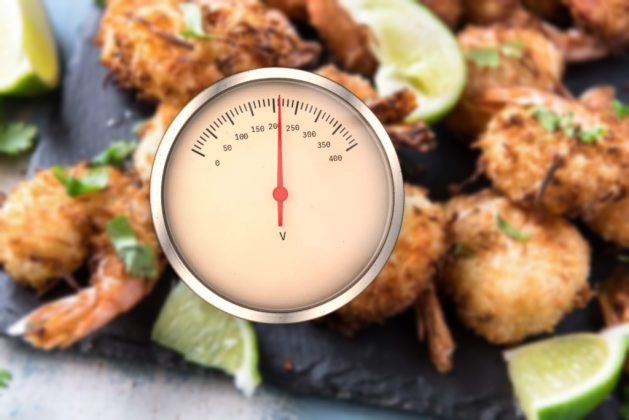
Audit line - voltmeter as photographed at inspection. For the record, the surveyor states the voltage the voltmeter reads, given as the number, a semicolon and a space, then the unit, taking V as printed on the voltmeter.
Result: 210; V
